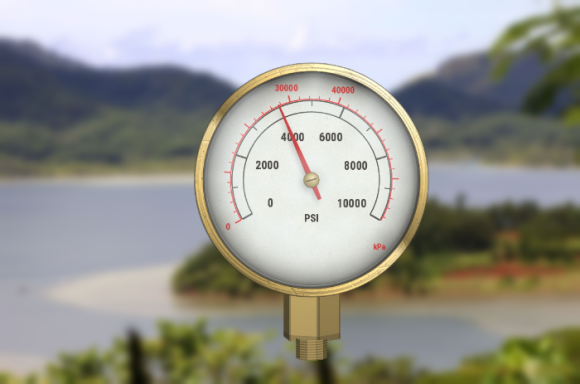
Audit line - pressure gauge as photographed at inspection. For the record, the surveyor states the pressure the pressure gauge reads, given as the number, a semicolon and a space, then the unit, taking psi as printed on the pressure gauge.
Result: 4000; psi
